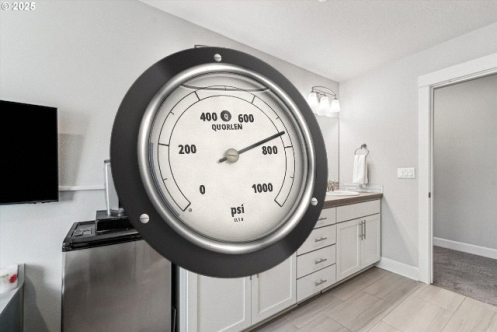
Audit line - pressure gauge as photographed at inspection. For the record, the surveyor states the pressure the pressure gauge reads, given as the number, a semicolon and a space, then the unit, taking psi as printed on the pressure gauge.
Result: 750; psi
